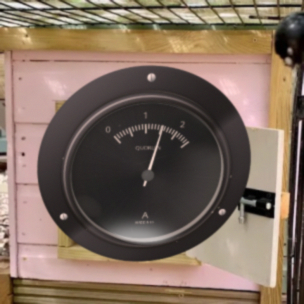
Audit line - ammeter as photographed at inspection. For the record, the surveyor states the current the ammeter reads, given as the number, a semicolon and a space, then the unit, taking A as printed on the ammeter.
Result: 1.5; A
